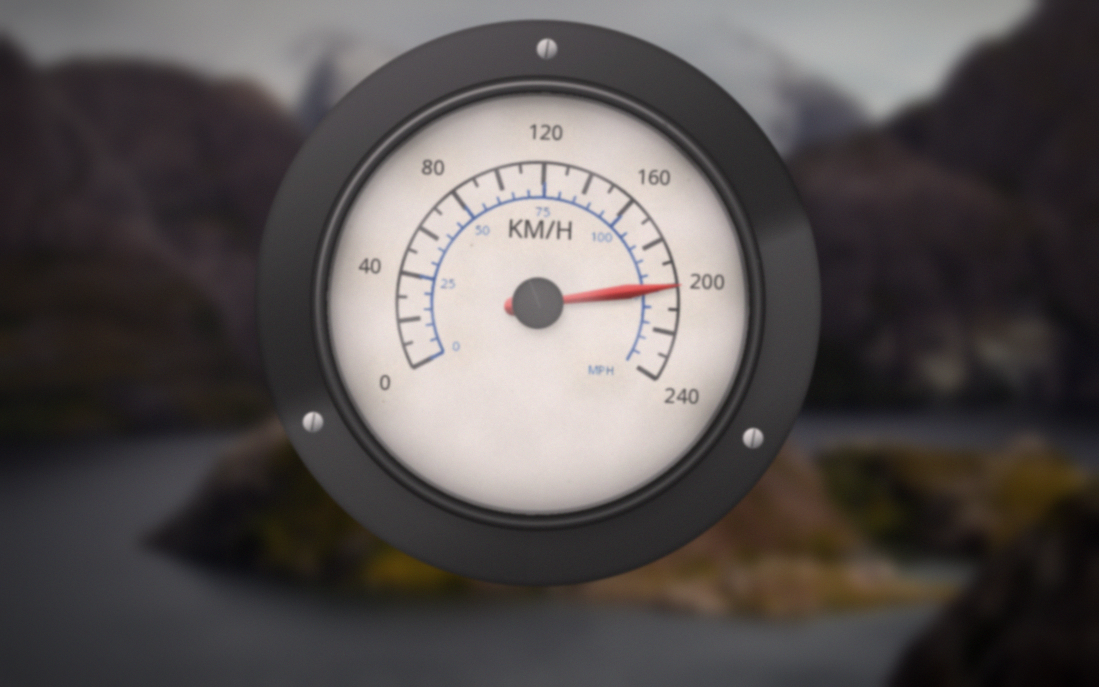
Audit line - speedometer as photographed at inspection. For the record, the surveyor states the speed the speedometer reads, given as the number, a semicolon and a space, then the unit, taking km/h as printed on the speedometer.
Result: 200; km/h
